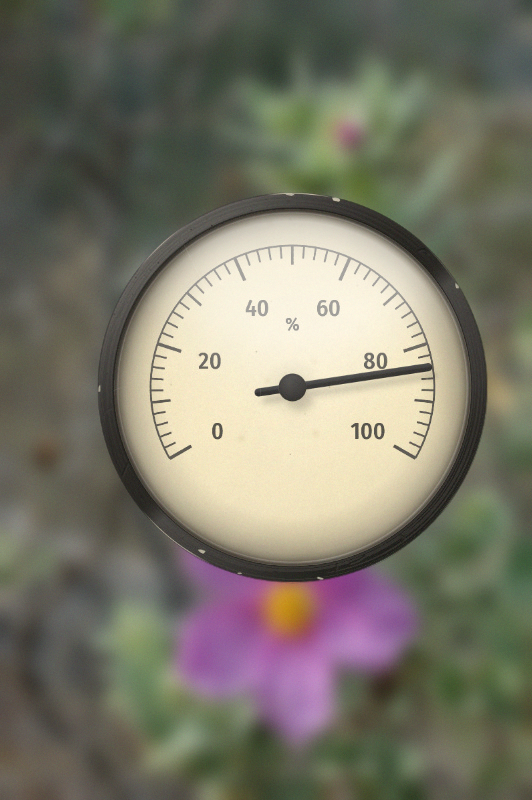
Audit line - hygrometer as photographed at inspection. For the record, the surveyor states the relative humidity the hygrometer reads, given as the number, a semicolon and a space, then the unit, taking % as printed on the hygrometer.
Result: 84; %
